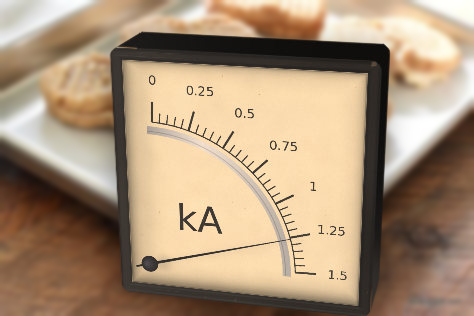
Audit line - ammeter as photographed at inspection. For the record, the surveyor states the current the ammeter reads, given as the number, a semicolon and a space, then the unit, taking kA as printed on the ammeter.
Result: 1.25; kA
